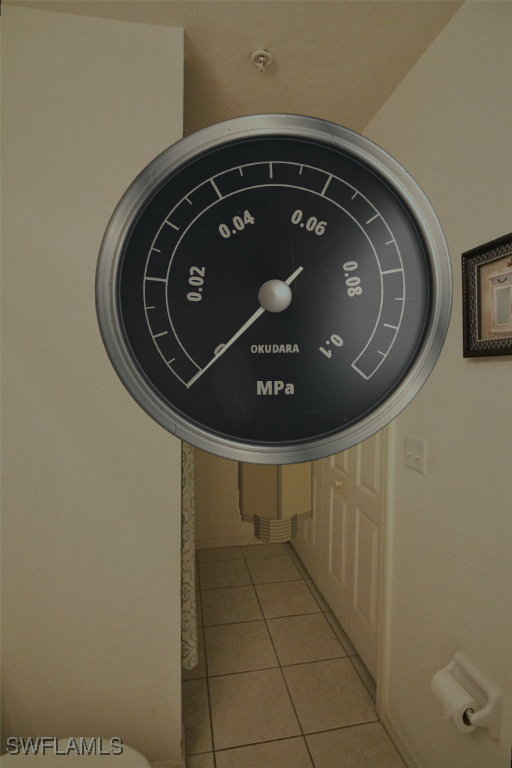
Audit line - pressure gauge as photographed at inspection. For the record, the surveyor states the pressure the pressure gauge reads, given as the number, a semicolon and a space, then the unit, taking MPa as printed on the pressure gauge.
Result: 0; MPa
